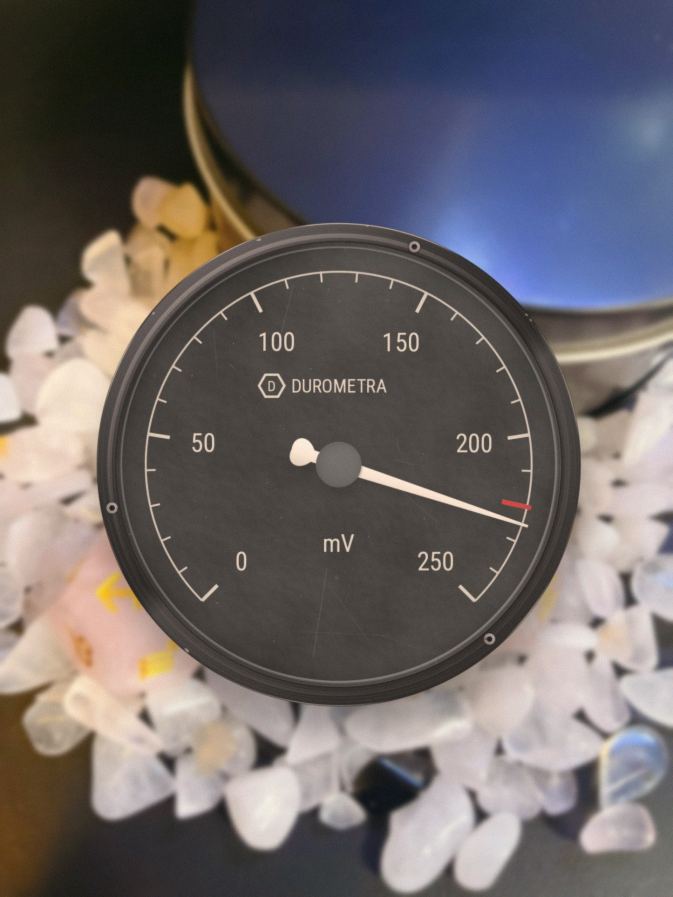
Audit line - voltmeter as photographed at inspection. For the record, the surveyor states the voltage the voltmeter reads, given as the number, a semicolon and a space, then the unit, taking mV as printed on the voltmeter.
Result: 225; mV
